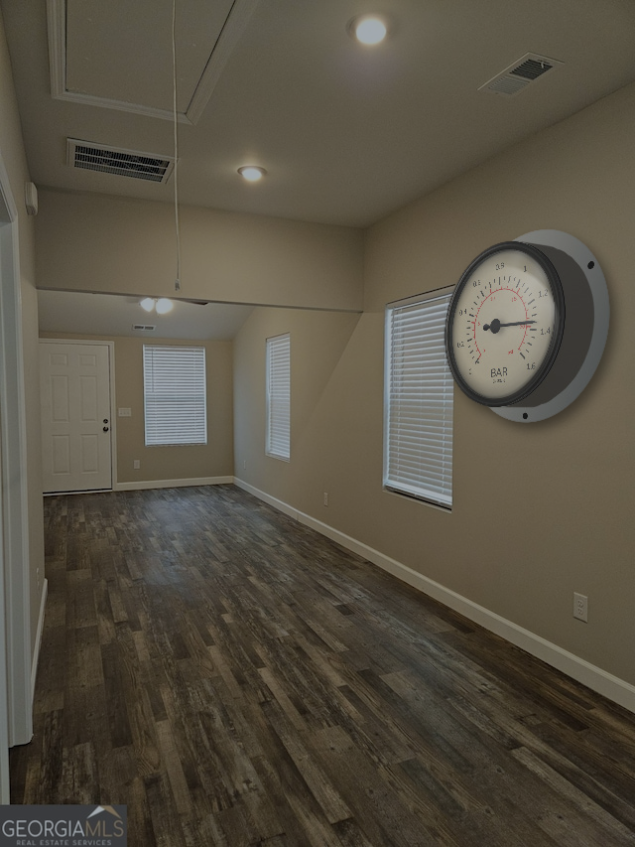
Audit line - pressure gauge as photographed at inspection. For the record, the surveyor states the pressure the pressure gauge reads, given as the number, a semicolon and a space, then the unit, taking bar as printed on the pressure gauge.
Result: 1.35; bar
